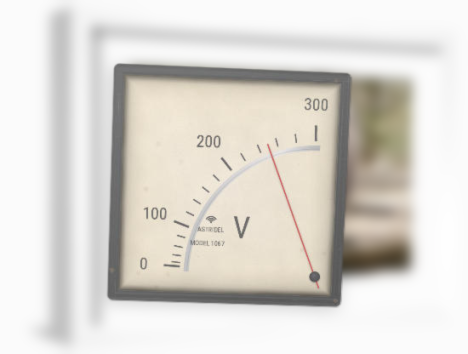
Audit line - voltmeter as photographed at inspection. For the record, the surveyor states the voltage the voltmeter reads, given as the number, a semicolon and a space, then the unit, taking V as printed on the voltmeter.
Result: 250; V
